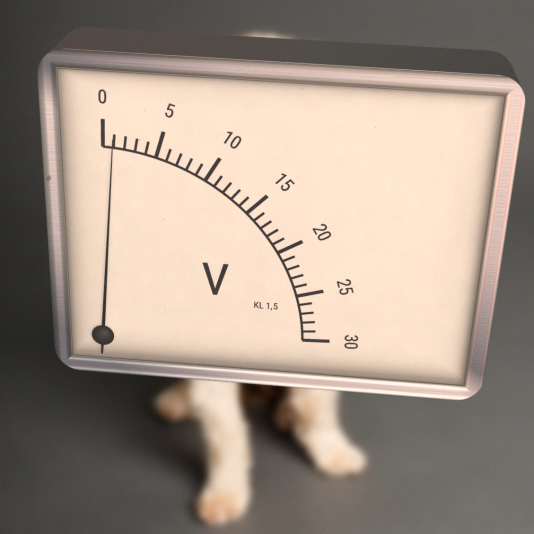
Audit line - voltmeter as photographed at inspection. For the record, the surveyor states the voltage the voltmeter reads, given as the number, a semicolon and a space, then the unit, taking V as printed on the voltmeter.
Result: 1; V
